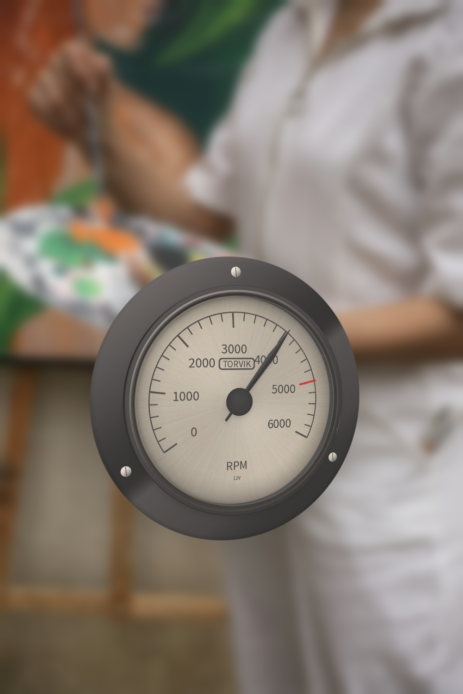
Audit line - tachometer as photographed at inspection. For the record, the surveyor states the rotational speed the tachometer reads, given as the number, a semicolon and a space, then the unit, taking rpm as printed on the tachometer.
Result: 4000; rpm
